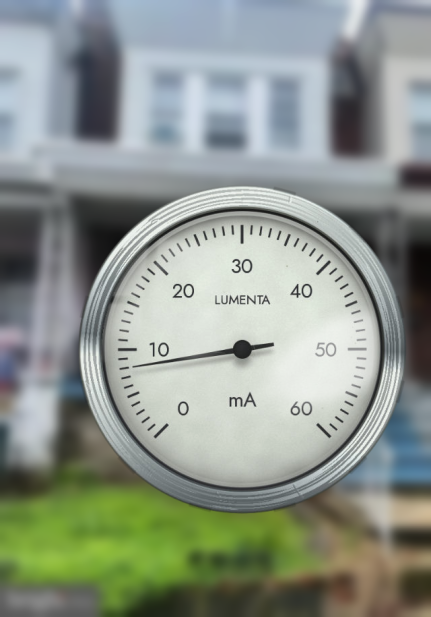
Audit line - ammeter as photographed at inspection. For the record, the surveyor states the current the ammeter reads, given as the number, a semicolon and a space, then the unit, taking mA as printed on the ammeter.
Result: 8; mA
